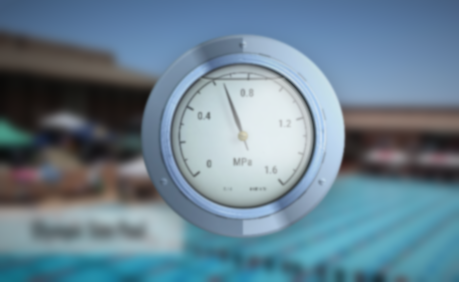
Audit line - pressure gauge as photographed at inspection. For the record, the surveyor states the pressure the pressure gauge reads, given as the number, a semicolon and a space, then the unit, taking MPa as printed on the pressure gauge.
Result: 0.65; MPa
